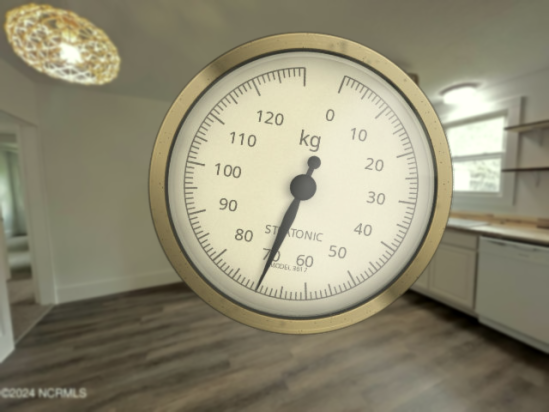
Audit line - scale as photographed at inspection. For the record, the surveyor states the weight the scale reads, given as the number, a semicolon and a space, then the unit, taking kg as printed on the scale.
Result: 70; kg
